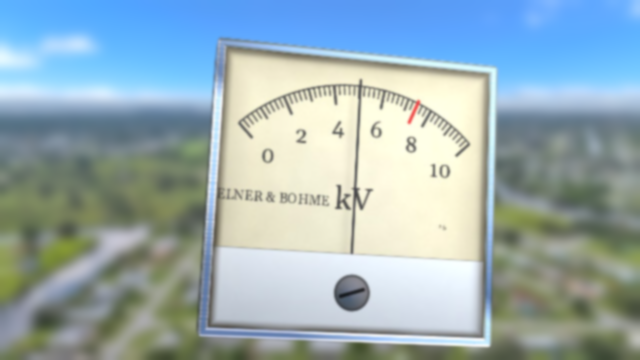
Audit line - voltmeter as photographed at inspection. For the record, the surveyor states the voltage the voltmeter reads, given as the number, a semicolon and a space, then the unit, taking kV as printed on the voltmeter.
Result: 5; kV
